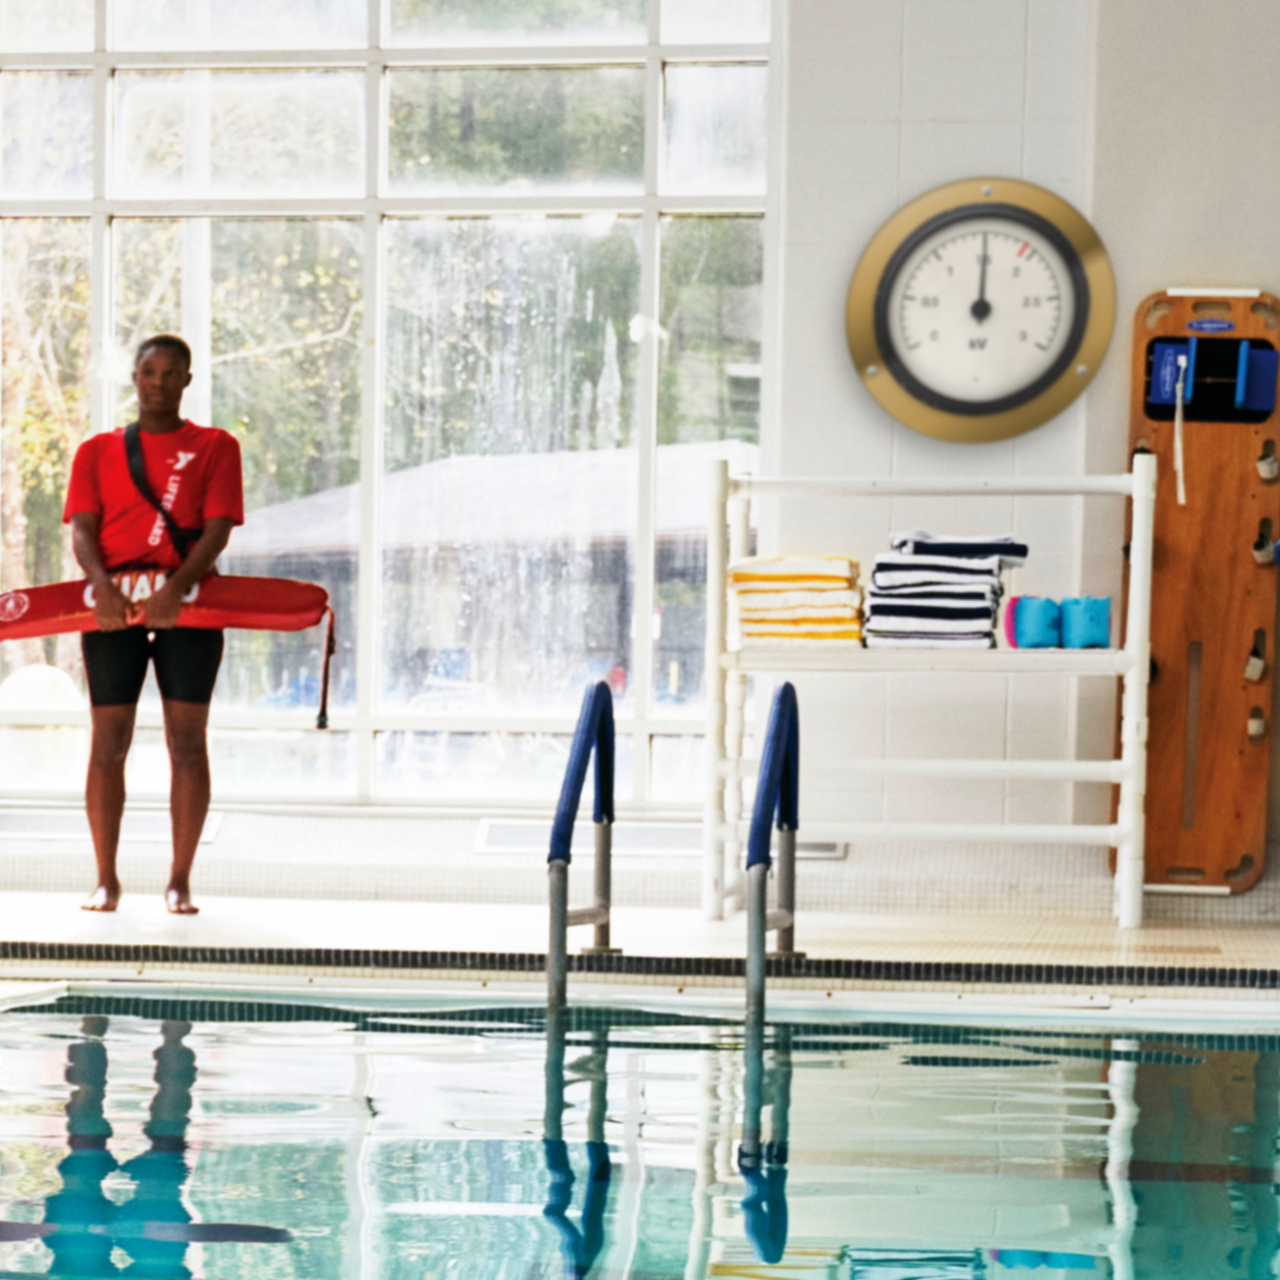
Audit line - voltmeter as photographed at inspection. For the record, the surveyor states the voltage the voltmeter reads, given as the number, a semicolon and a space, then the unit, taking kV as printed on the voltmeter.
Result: 1.5; kV
